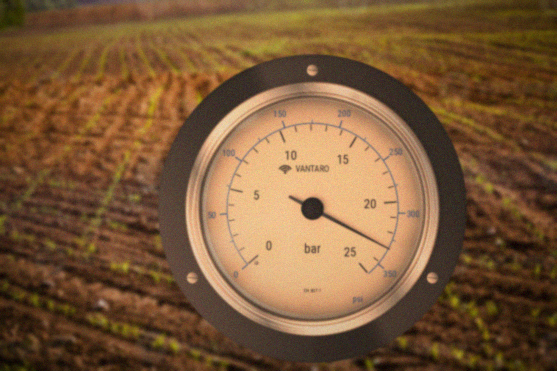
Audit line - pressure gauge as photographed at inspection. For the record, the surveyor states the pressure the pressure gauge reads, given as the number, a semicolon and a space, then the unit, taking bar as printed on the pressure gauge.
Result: 23; bar
